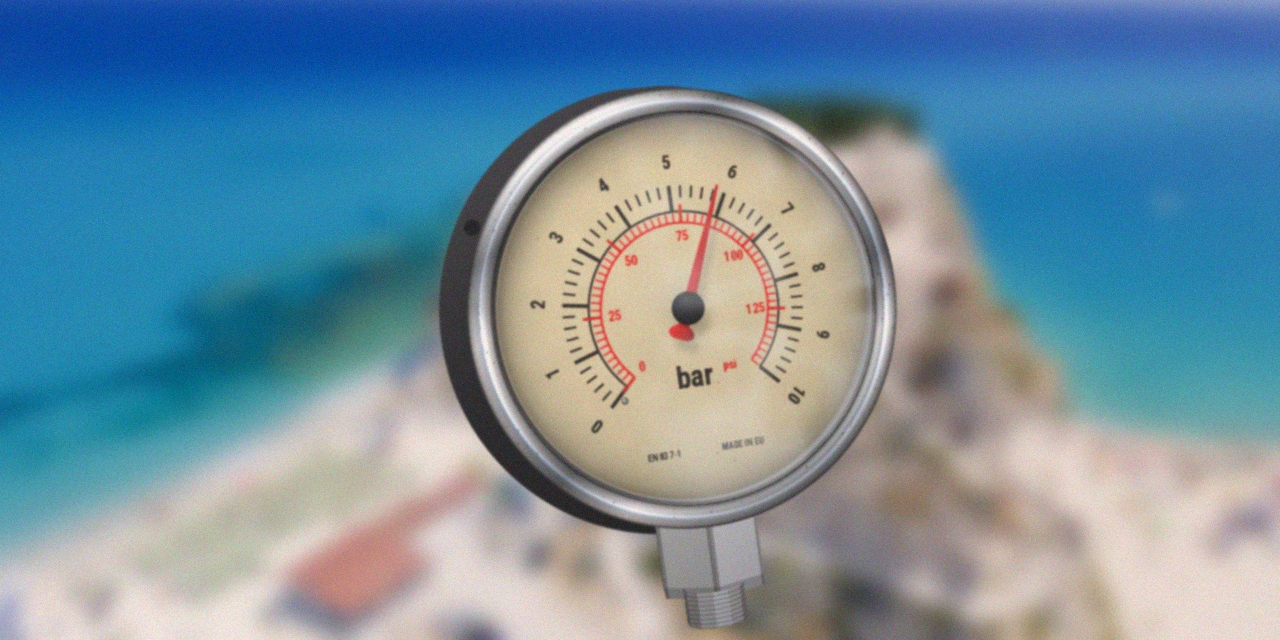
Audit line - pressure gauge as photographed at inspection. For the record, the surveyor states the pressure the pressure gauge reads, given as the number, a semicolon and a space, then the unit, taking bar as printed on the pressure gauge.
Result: 5.8; bar
